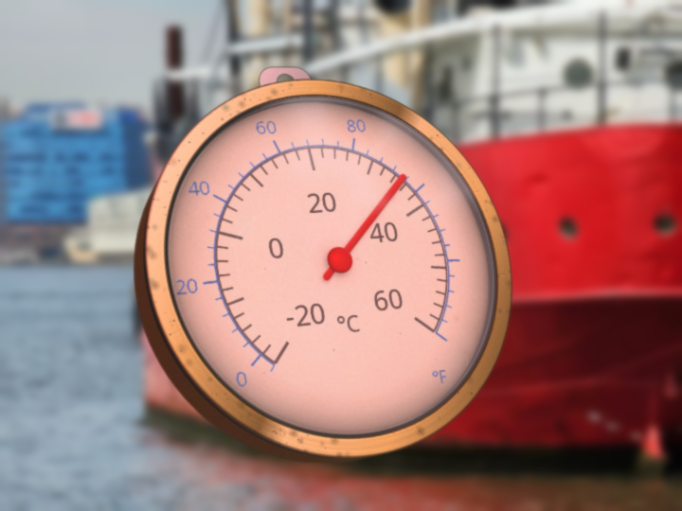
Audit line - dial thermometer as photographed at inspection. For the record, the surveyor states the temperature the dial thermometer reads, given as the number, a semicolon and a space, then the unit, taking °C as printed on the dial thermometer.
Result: 35; °C
